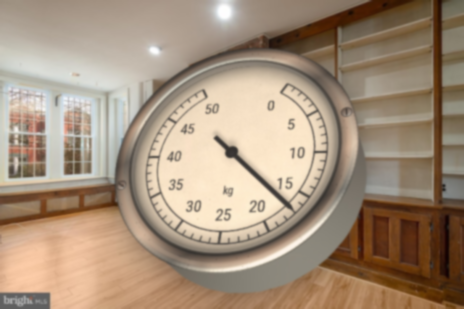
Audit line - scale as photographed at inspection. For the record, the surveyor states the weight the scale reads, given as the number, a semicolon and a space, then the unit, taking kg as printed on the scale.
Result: 17; kg
